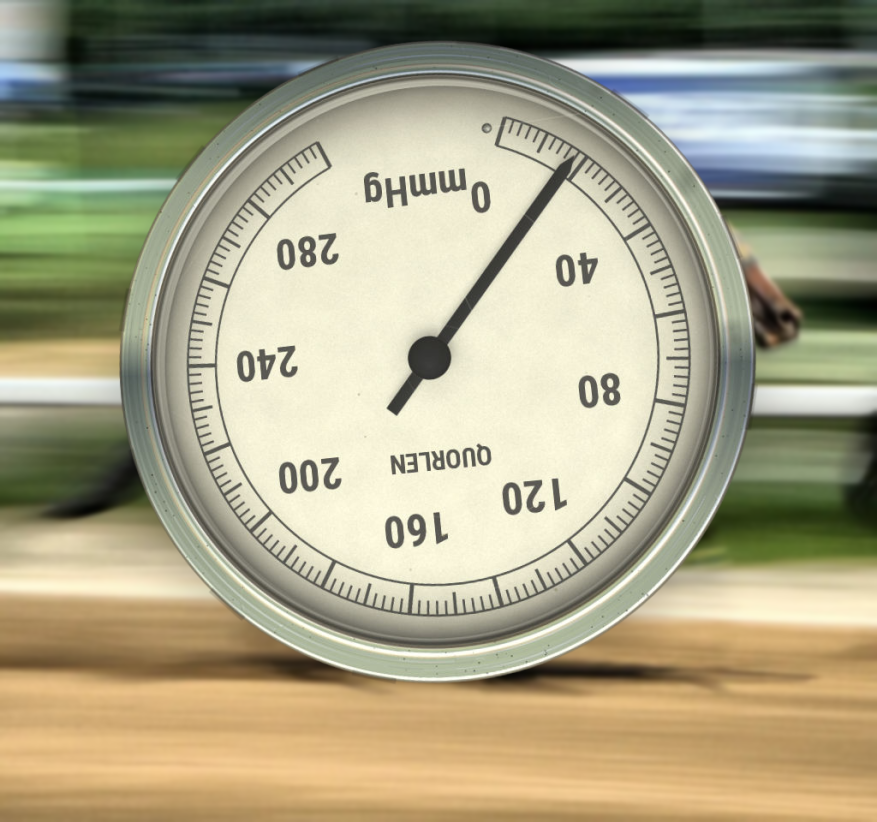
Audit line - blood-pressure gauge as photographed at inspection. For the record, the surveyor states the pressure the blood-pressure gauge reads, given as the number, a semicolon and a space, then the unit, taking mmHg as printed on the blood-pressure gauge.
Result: 18; mmHg
